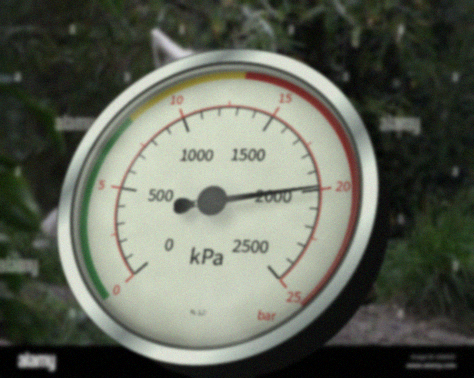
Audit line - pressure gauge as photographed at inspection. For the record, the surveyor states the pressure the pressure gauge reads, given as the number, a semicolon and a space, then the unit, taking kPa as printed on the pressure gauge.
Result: 2000; kPa
